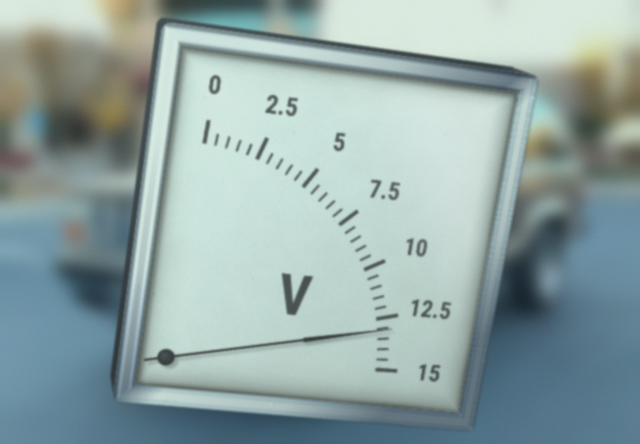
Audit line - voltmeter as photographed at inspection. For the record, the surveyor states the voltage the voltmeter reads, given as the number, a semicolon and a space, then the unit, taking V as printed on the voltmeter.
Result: 13; V
